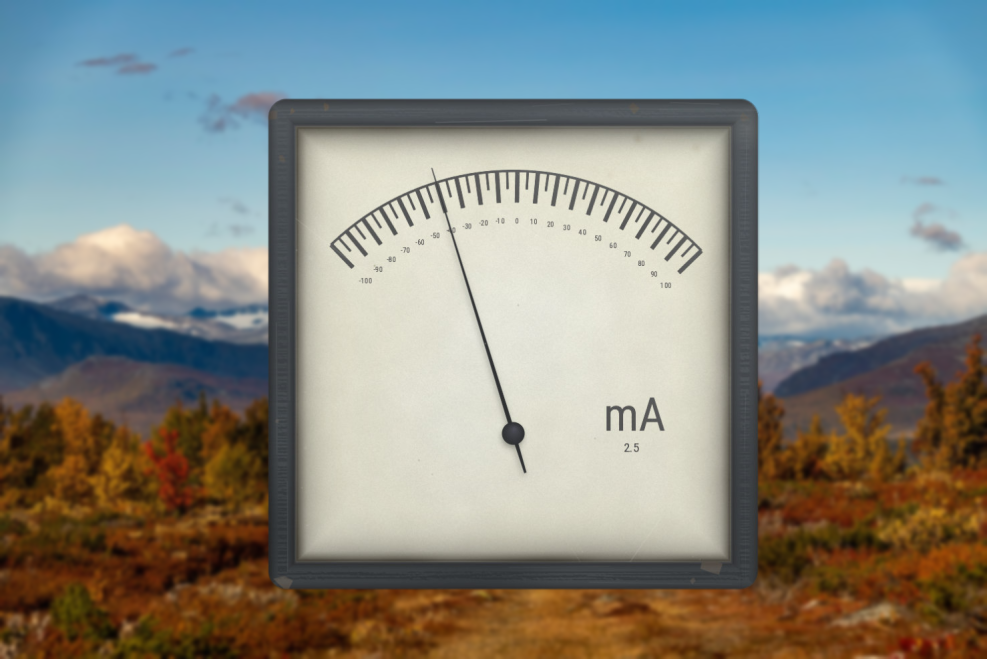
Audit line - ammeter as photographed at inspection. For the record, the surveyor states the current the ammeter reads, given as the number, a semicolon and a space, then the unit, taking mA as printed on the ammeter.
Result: -40; mA
